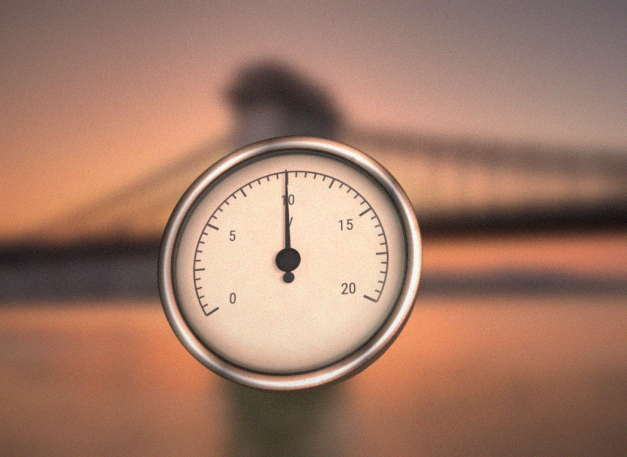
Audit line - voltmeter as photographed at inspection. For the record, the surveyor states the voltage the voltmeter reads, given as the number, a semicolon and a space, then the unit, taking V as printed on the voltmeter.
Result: 10; V
